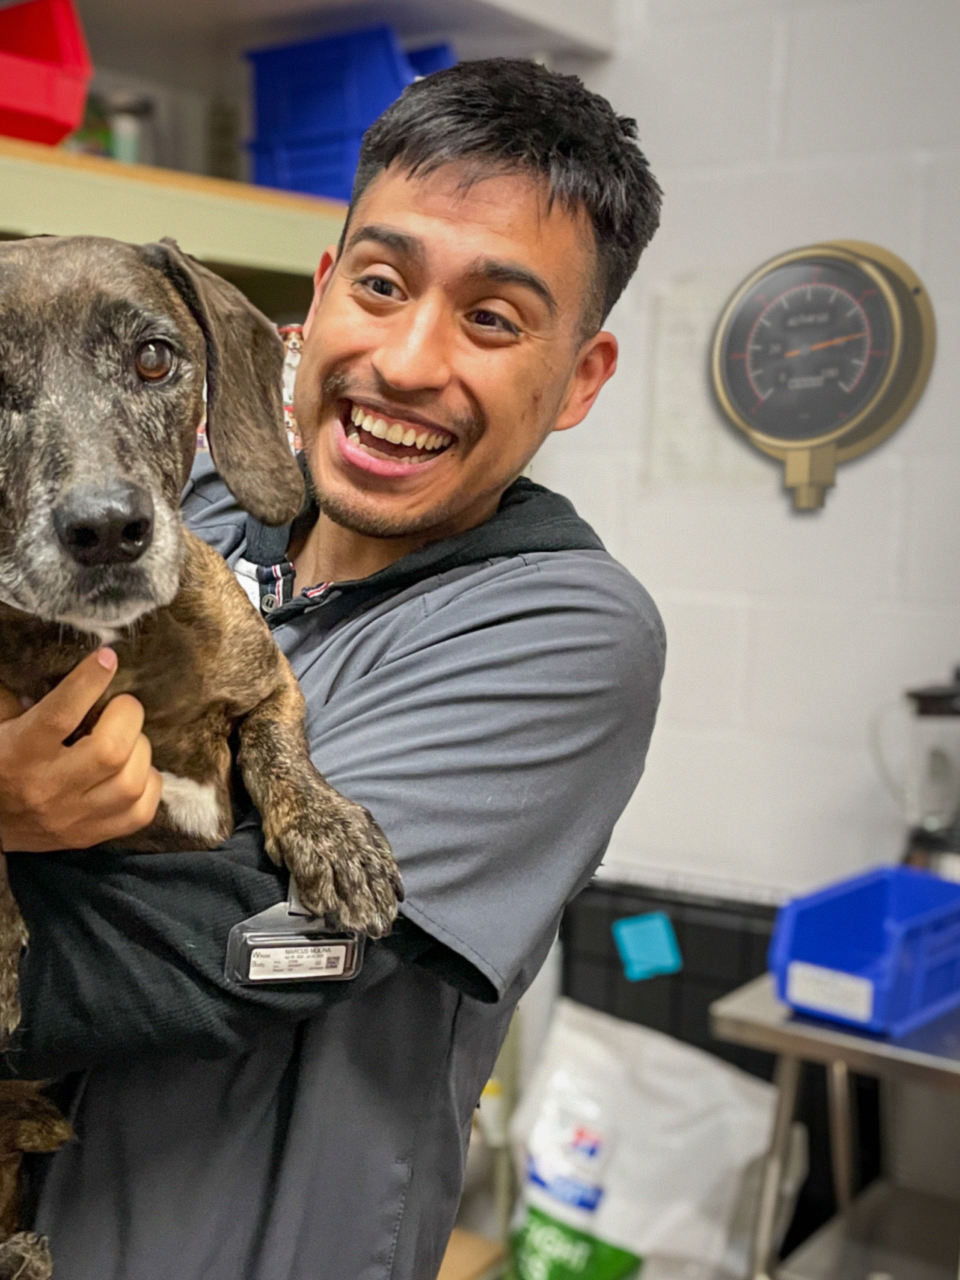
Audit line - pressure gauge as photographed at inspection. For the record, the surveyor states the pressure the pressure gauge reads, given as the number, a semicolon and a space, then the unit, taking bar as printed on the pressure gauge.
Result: 80; bar
